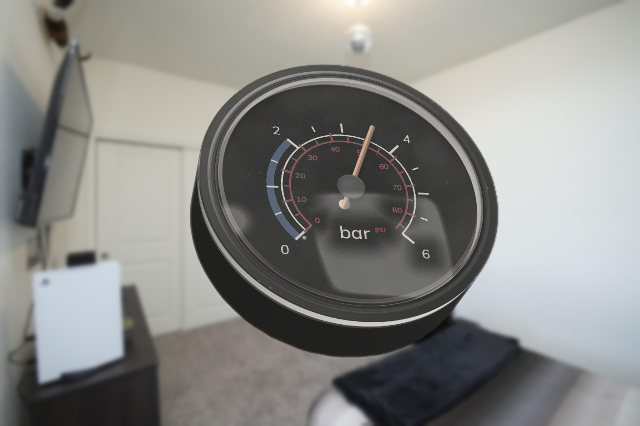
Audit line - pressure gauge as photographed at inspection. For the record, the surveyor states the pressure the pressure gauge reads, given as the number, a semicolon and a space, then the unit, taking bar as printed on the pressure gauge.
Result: 3.5; bar
